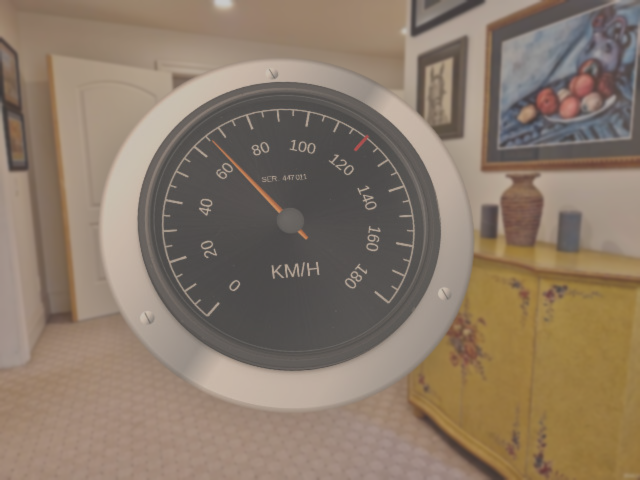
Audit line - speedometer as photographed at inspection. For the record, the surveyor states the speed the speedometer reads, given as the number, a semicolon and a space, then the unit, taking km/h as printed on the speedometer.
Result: 65; km/h
